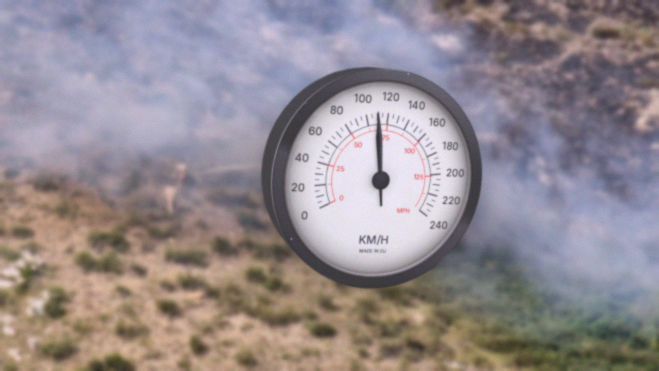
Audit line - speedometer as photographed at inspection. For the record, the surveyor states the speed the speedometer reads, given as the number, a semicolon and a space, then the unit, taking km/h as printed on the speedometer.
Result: 110; km/h
